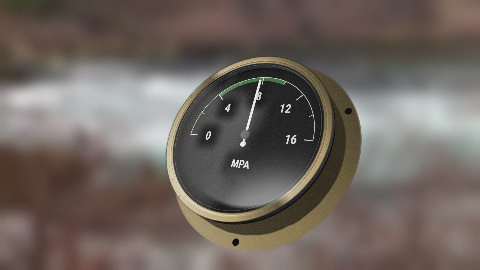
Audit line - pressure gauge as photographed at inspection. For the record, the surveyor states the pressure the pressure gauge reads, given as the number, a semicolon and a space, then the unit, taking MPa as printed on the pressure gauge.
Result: 8; MPa
